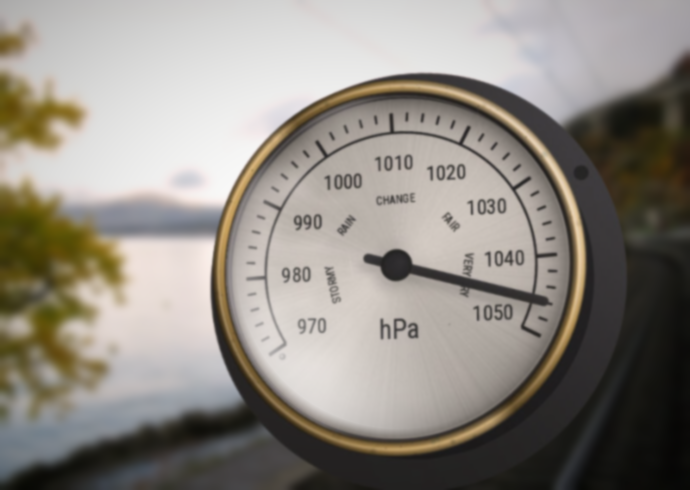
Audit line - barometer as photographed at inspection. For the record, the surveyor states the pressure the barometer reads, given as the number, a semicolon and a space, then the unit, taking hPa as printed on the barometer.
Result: 1046; hPa
